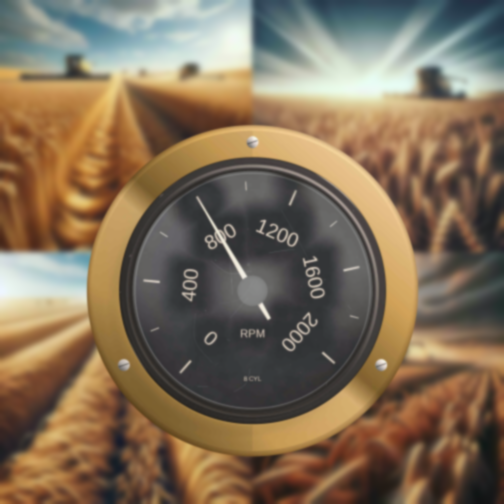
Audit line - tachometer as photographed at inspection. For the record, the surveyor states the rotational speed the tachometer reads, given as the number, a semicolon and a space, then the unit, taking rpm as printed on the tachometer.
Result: 800; rpm
